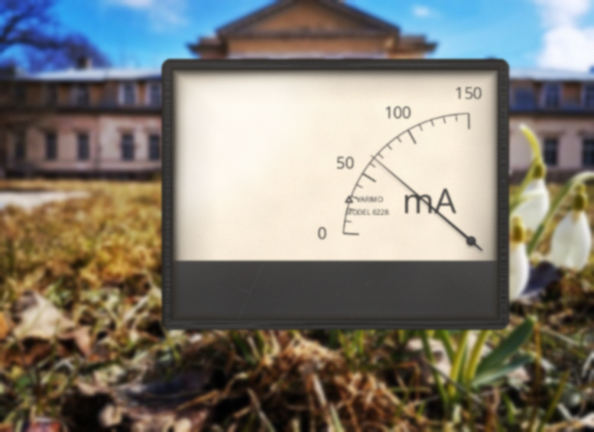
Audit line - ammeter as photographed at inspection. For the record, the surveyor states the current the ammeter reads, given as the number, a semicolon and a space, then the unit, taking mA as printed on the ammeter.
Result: 65; mA
